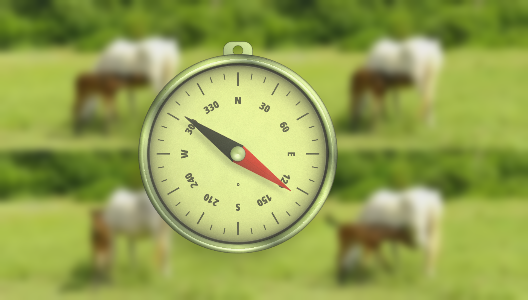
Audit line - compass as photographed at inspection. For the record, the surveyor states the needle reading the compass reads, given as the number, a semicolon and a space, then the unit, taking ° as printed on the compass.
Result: 125; °
